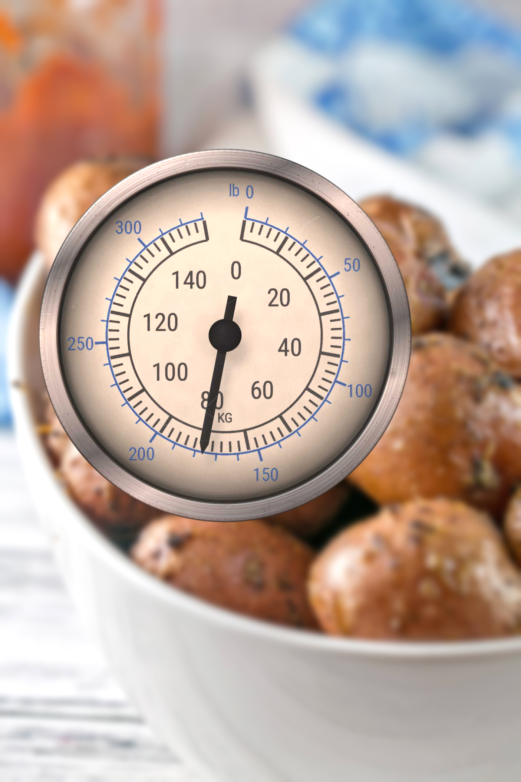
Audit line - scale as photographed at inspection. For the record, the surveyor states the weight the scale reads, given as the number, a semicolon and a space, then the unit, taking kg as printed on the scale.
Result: 80; kg
